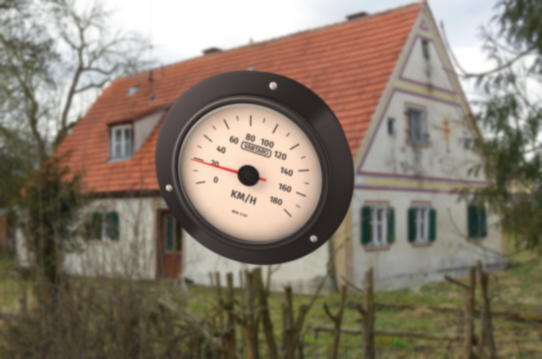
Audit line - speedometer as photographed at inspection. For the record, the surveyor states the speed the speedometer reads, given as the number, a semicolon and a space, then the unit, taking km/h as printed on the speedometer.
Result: 20; km/h
